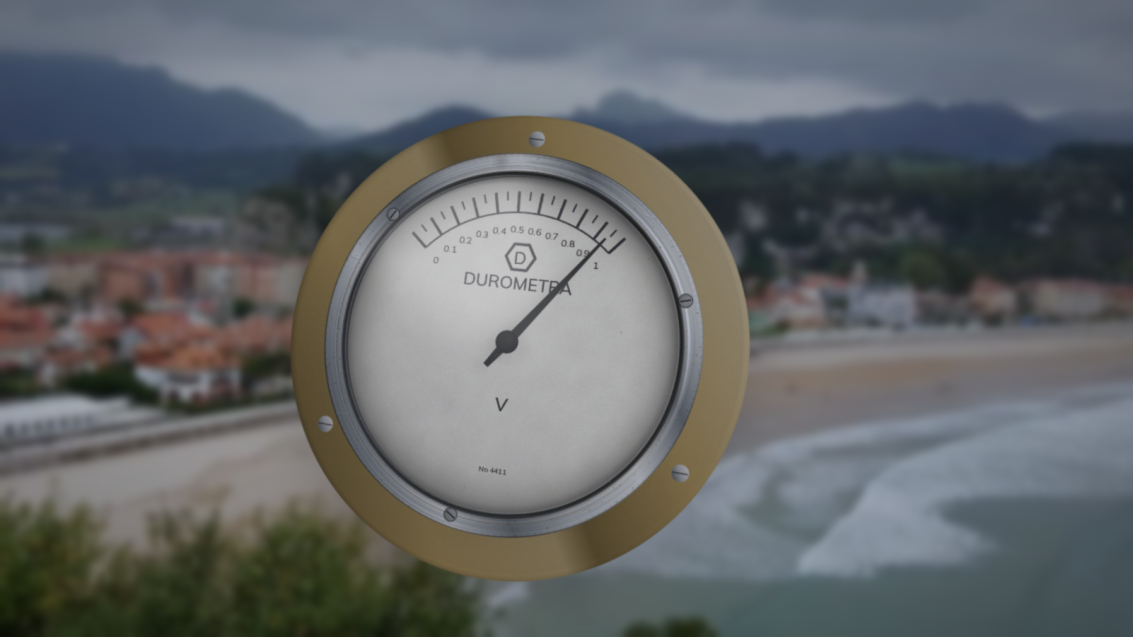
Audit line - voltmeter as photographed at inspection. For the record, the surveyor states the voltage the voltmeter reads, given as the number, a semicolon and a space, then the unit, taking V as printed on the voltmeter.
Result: 0.95; V
